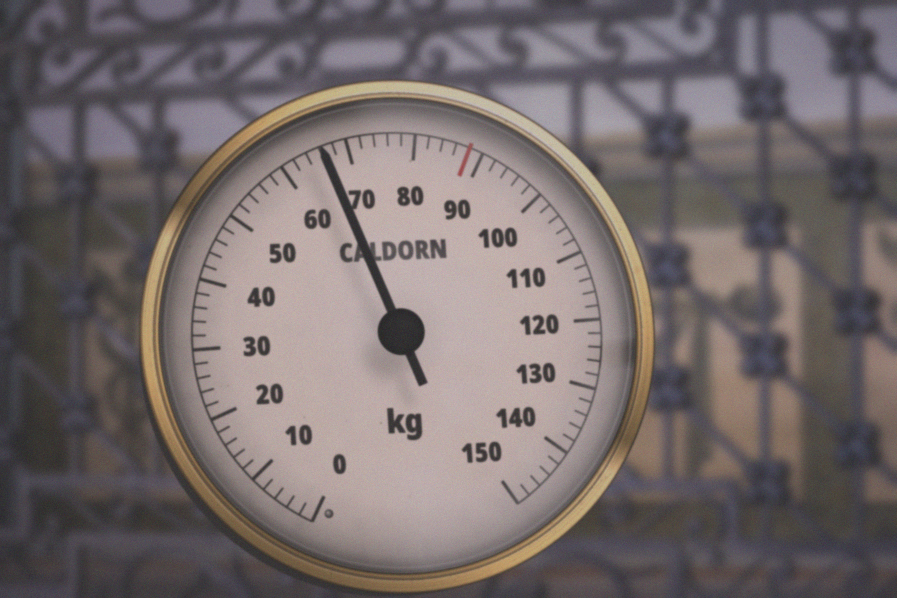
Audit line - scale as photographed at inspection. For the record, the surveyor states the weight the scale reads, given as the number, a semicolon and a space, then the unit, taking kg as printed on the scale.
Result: 66; kg
